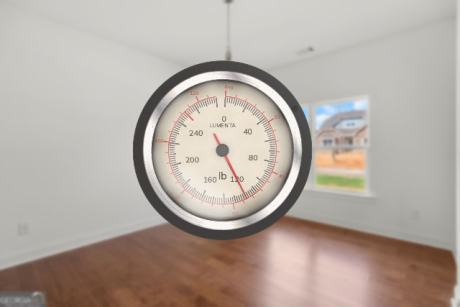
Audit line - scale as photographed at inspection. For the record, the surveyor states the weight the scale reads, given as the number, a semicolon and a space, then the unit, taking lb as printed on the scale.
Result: 120; lb
